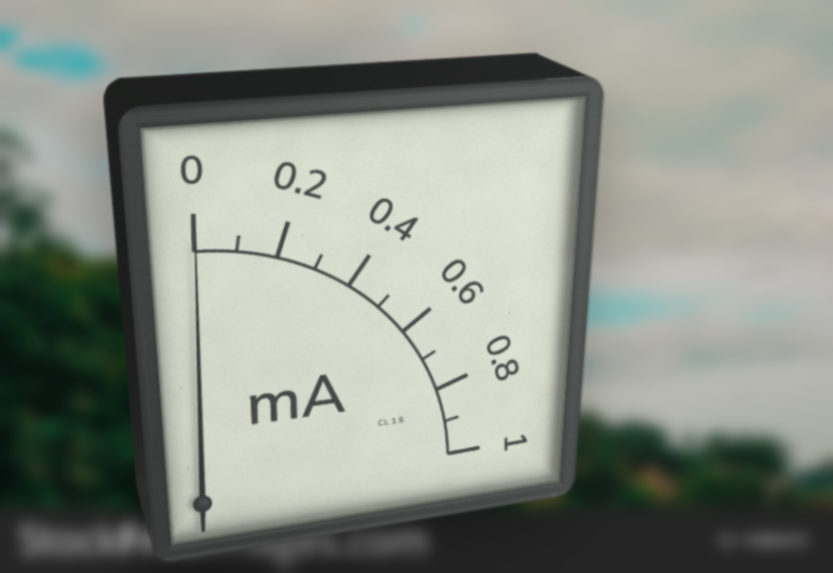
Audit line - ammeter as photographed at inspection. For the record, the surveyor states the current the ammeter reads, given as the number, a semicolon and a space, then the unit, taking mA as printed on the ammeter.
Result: 0; mA
